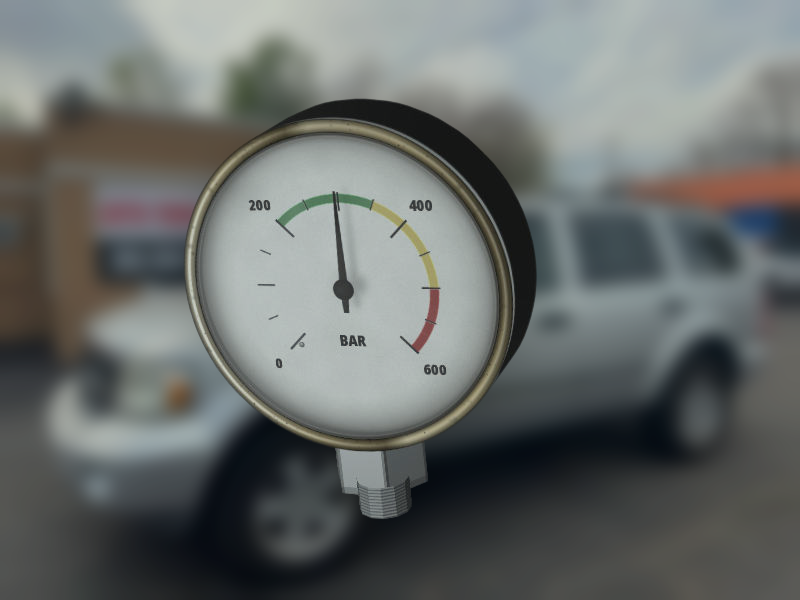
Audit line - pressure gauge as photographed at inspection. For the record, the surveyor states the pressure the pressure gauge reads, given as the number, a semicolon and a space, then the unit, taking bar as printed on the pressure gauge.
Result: 300; bar
